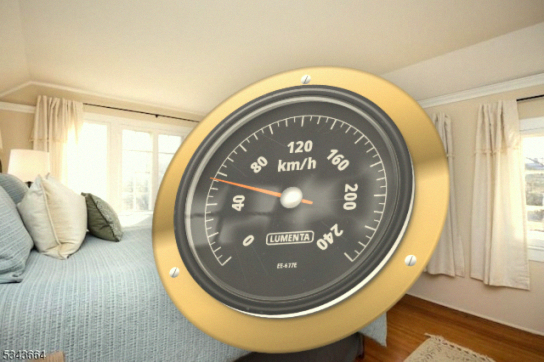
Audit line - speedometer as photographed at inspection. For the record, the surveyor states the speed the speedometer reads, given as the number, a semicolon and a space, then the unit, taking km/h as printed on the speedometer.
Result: 55; km/h
